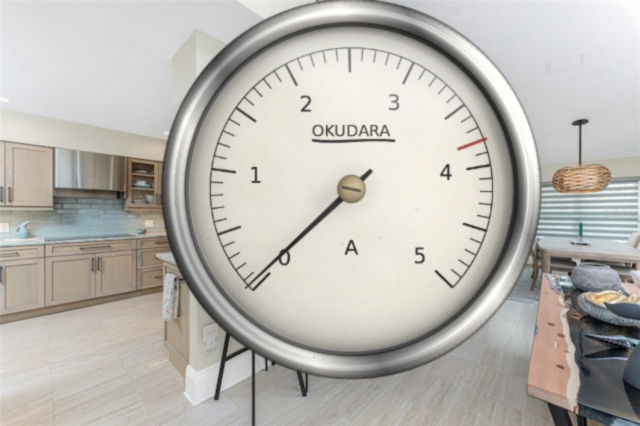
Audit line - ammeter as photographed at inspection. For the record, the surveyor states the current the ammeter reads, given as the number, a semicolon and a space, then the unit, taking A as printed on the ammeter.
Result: 0.05; A
